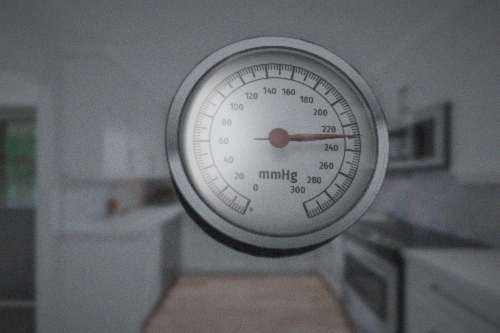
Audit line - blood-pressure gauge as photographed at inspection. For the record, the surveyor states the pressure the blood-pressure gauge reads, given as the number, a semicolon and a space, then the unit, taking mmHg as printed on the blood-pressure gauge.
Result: 230; mmHg
